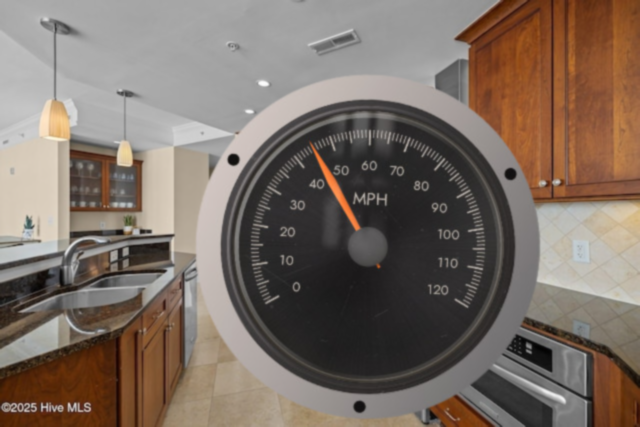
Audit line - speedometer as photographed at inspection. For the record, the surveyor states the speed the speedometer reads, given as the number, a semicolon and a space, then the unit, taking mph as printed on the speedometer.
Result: 45; mph
